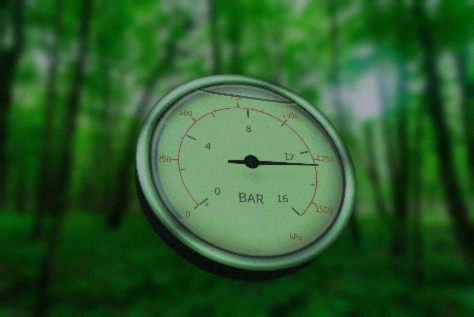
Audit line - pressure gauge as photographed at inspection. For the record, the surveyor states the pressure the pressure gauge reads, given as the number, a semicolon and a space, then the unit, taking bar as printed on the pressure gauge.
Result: 13; bar
